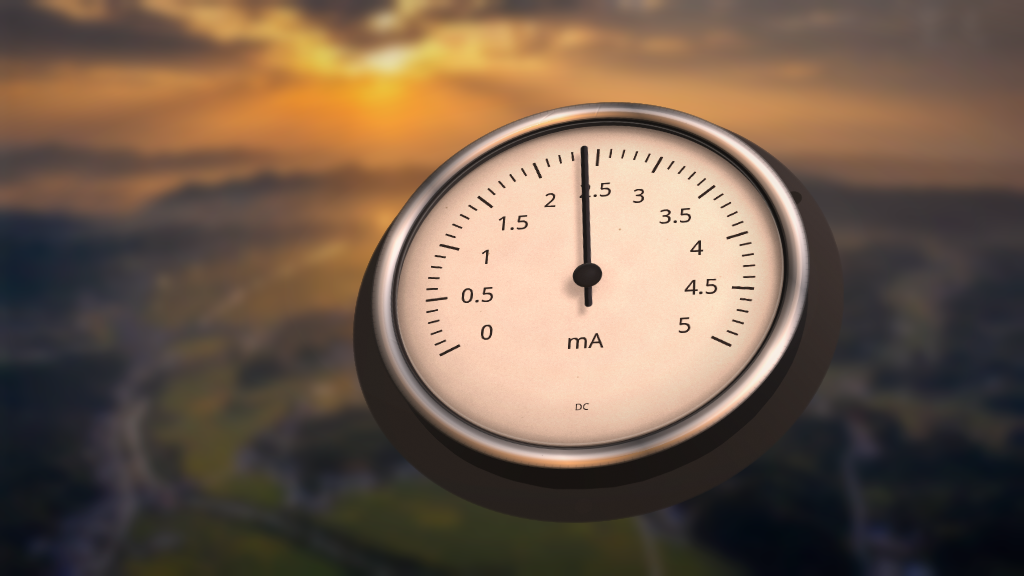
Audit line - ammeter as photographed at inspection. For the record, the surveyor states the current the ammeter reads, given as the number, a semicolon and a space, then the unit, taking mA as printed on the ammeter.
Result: 2.4; mA
